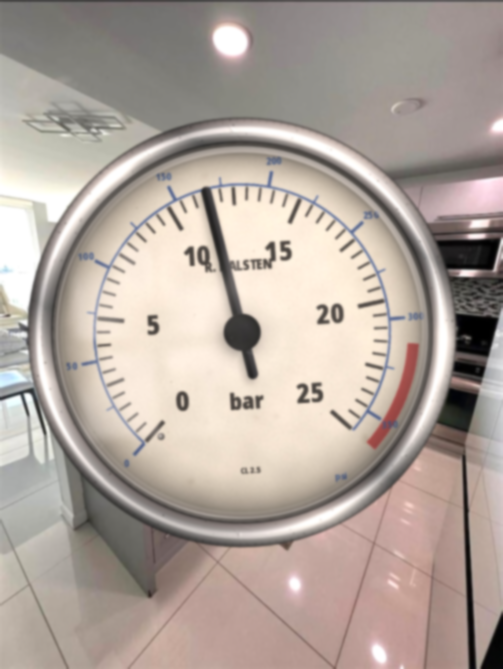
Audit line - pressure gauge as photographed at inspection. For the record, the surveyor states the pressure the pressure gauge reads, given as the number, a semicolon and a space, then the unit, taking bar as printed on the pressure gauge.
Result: 11.5; bar
